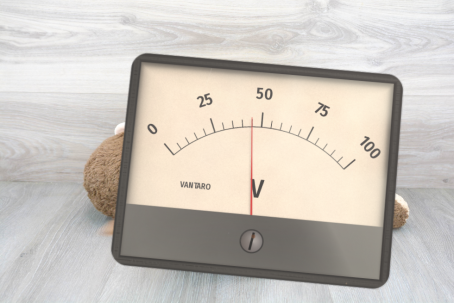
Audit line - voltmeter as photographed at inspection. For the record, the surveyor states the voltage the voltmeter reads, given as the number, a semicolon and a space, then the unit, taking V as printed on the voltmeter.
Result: 45; V
